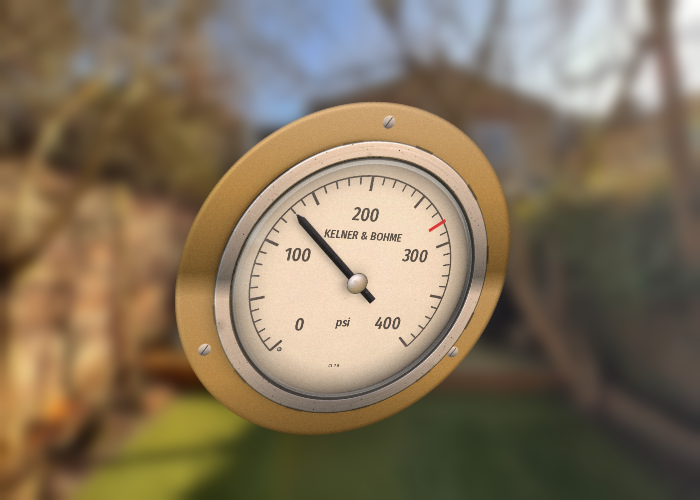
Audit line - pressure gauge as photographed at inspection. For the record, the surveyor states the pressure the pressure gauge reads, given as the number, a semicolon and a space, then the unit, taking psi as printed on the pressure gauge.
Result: 130; psi
